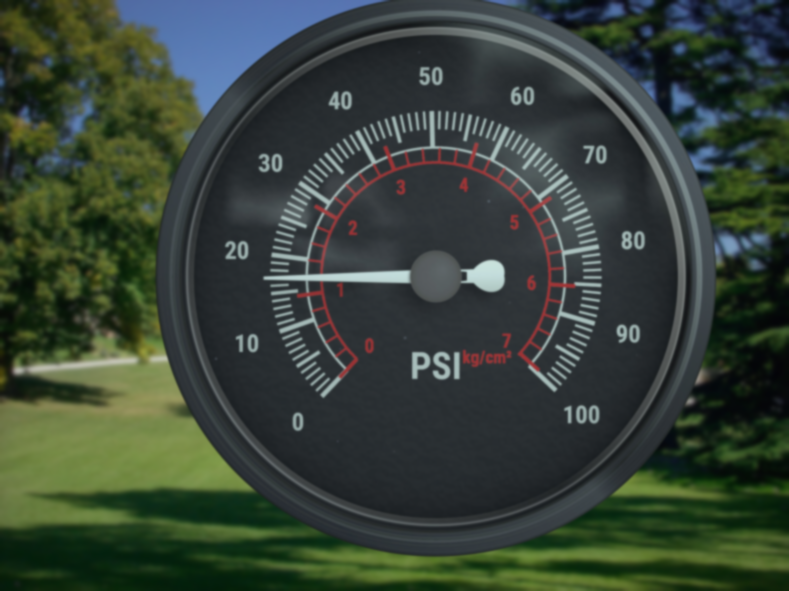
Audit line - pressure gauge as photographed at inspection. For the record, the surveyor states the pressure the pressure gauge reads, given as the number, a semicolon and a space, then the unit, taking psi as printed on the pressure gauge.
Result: 17; psi
